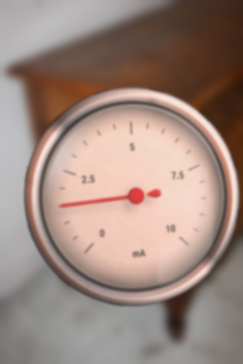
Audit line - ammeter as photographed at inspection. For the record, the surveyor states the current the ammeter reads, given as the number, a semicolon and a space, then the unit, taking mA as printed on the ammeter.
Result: 1.5; mA
